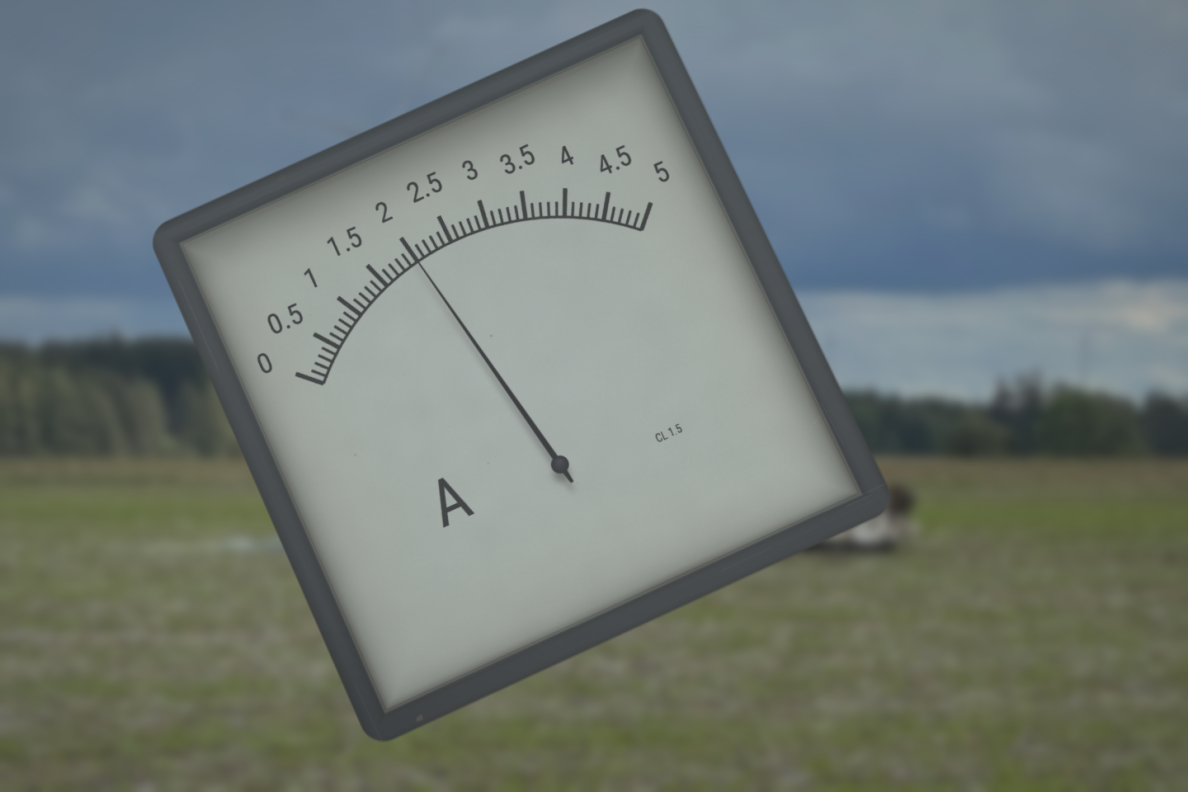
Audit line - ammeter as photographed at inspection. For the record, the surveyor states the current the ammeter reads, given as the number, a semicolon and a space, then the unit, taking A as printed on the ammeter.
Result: 2; A
